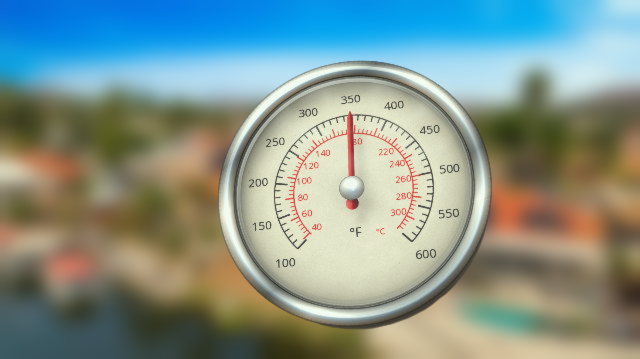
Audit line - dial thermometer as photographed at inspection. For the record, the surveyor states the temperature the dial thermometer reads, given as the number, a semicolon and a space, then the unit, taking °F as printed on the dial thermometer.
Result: 350; °F
